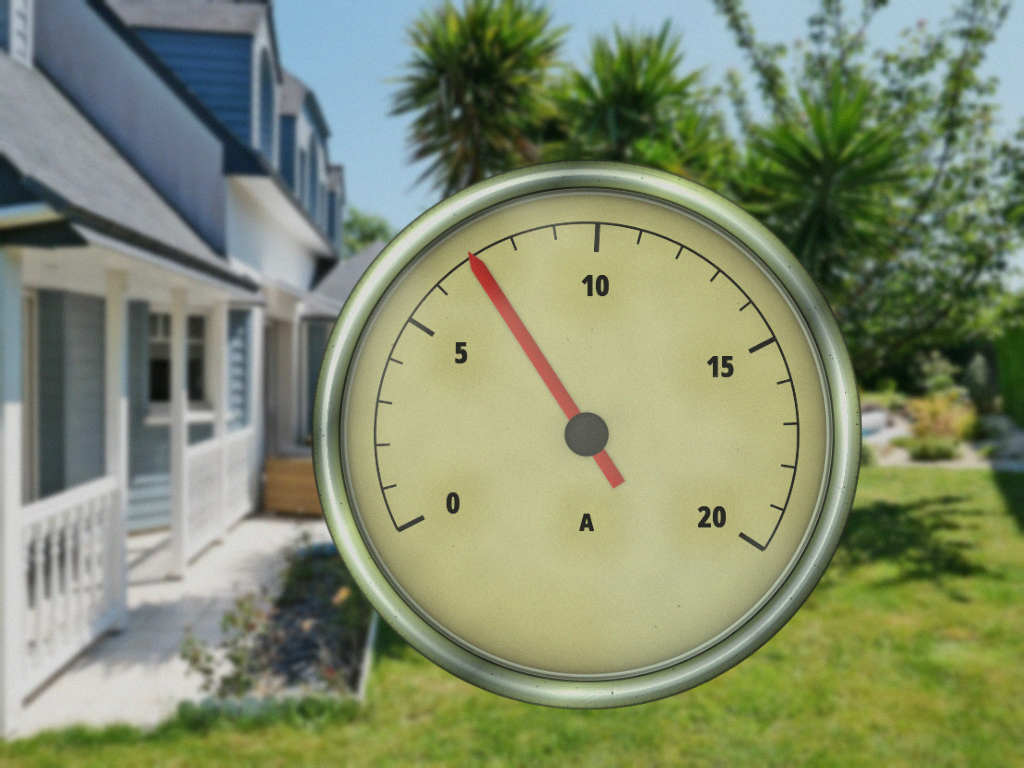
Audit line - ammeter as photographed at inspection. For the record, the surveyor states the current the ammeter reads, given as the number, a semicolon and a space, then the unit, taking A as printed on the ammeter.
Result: 7; A
